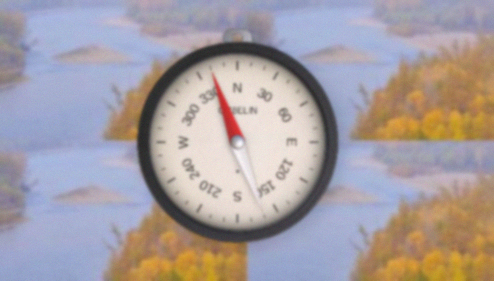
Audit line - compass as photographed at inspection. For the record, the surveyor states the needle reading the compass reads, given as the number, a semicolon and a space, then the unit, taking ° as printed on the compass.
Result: 340; °
